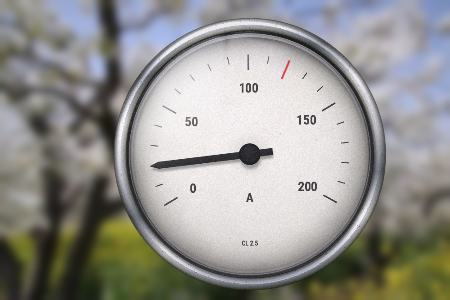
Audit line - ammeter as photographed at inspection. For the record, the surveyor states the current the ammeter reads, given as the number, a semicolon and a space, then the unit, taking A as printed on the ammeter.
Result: 20; A
